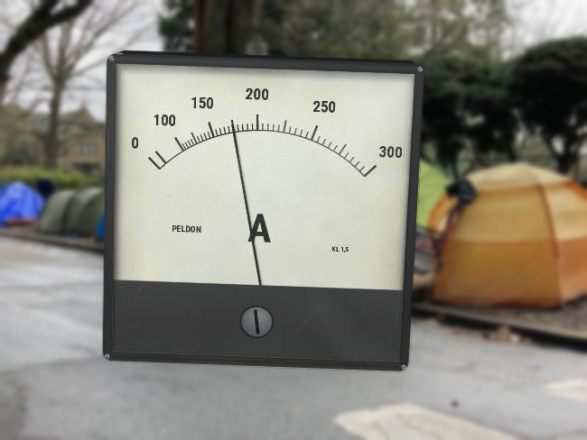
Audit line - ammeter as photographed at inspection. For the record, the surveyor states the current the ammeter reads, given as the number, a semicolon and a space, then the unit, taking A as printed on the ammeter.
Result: 175; A
